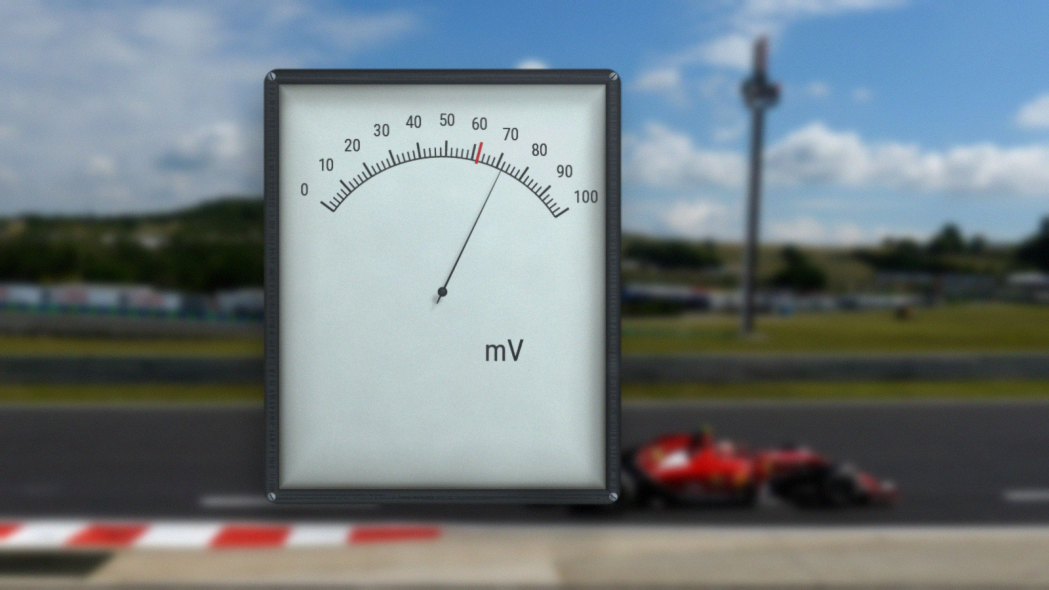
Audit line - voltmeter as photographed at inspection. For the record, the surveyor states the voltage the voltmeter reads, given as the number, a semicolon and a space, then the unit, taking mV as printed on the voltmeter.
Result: 72; mV
